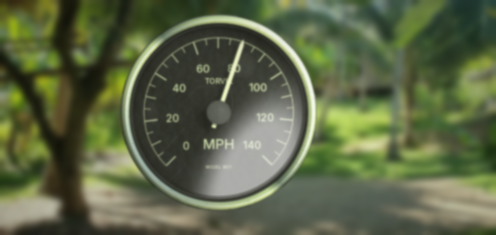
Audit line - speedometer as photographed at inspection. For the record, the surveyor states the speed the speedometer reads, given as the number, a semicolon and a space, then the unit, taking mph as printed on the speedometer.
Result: 80; mph
